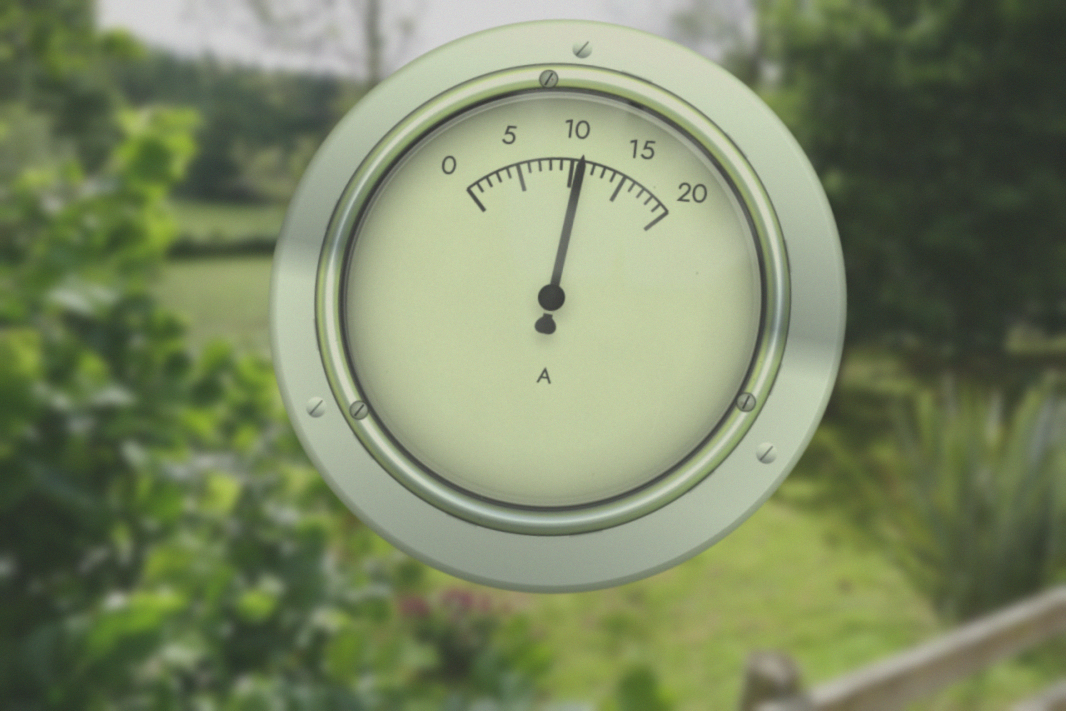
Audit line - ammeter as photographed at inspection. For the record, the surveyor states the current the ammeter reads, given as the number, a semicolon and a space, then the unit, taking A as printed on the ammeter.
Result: 11; A
